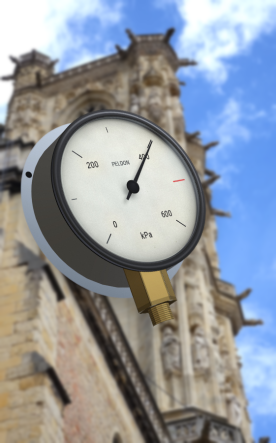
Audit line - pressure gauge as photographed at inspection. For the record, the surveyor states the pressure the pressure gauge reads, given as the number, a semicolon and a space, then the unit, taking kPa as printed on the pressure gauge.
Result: 400; kPa
